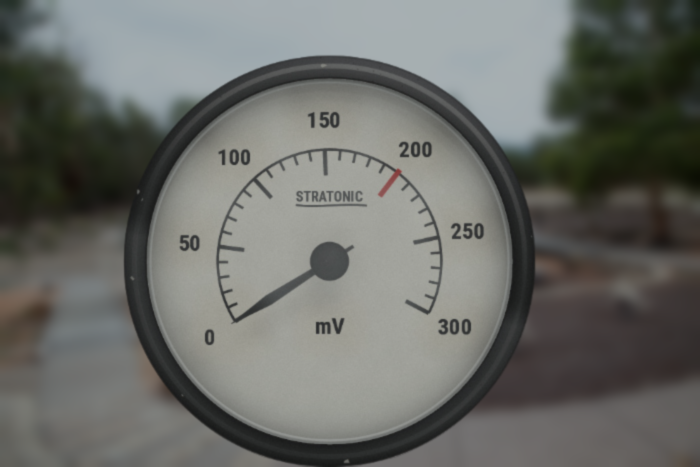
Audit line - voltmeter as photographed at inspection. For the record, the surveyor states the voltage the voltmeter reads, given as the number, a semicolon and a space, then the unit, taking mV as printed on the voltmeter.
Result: 0; mV
